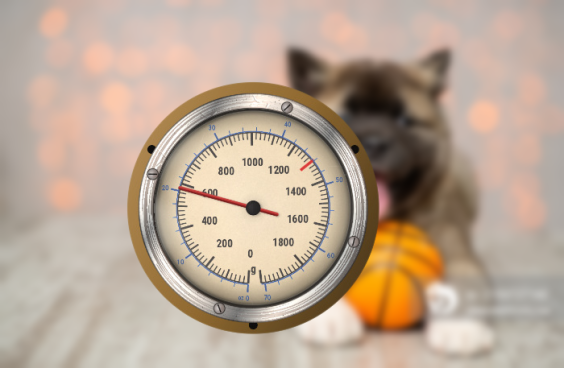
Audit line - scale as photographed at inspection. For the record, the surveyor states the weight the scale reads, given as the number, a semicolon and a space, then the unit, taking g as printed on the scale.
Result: 580; g
